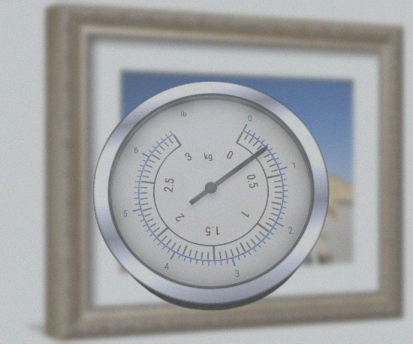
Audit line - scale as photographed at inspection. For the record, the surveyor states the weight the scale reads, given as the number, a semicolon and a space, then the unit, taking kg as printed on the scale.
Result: 0.25; kg
